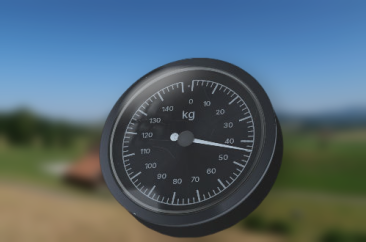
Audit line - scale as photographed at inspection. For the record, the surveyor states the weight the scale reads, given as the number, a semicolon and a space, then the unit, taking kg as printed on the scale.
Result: 44; kg
